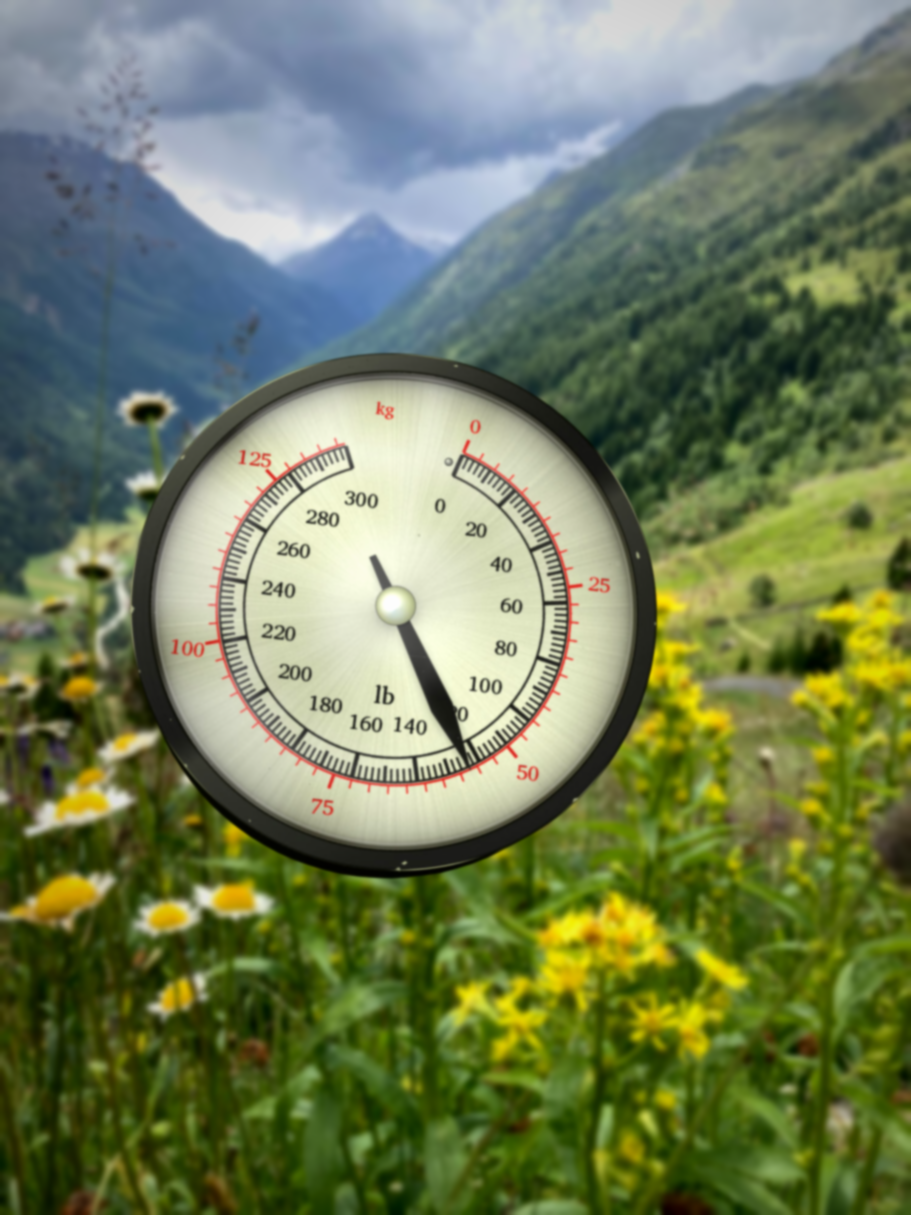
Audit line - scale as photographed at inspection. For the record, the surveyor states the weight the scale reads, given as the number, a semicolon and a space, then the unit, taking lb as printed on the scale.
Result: 124; lb
